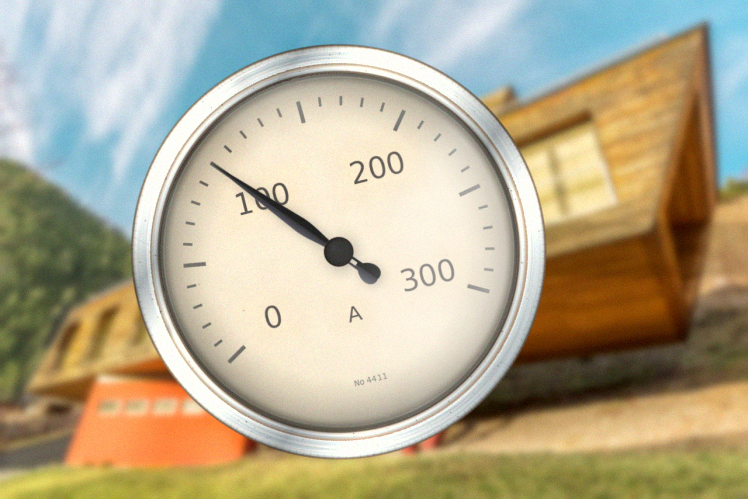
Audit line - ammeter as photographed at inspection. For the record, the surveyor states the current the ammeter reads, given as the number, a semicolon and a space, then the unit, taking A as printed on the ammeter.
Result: 100; A
